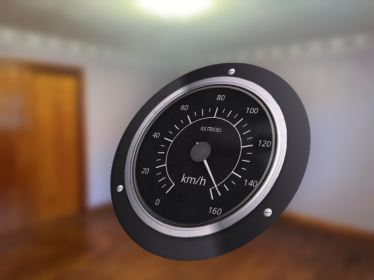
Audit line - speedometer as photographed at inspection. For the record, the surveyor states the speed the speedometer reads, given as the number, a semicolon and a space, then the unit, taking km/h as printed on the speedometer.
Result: 155; km/h
